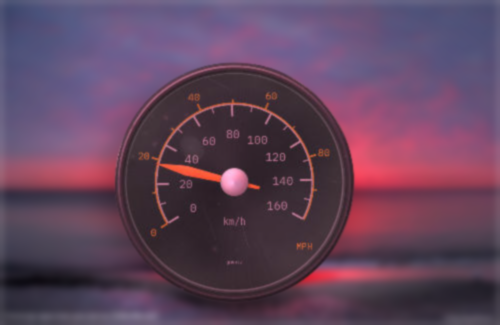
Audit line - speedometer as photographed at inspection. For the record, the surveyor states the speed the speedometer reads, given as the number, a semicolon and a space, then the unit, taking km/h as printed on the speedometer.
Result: 30; km/h
